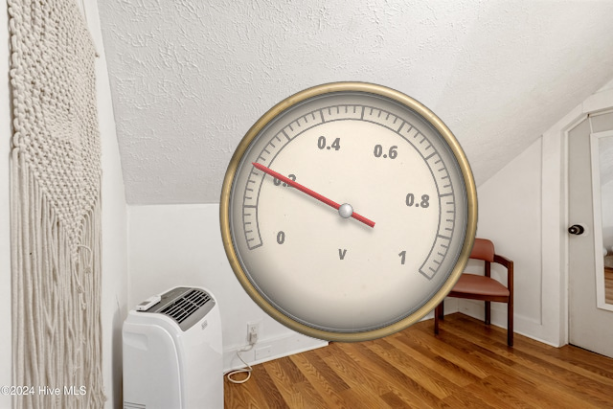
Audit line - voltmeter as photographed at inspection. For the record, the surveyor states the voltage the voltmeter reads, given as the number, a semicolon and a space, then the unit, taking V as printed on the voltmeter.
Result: 0.2; V
